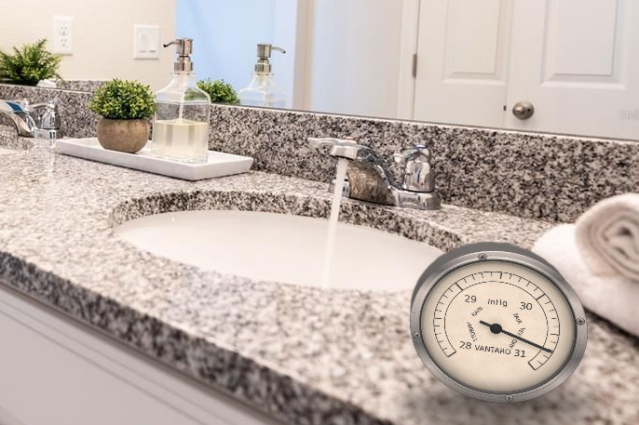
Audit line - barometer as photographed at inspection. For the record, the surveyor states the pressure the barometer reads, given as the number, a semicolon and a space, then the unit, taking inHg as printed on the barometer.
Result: 30.7; inHg
